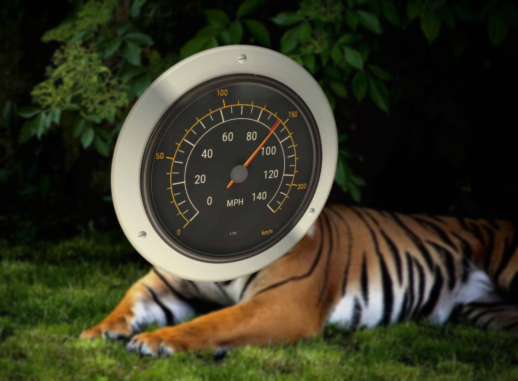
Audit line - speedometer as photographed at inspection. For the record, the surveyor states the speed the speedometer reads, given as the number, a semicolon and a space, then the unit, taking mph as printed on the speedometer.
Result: 90; mph
